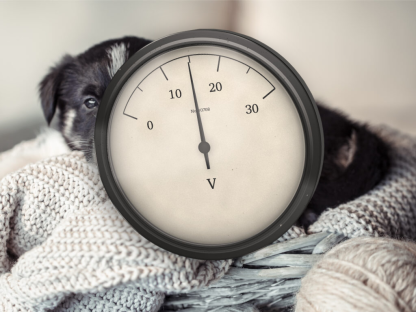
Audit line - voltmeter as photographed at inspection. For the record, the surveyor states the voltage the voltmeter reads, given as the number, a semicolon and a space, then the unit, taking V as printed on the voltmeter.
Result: 15; V
